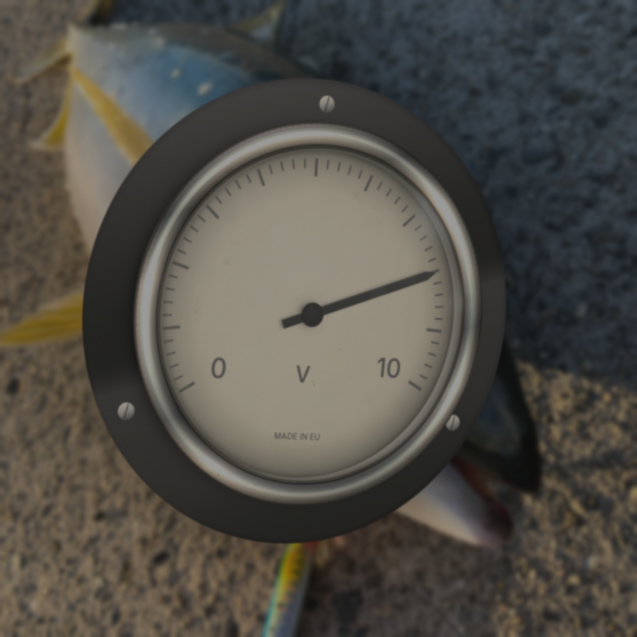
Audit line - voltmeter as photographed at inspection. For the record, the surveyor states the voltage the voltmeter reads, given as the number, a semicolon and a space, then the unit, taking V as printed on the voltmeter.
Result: 8; V
